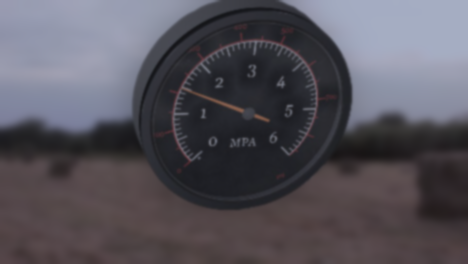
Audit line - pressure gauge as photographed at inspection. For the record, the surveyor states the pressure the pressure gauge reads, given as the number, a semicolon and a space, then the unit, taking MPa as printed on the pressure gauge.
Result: 1.5; MPa
